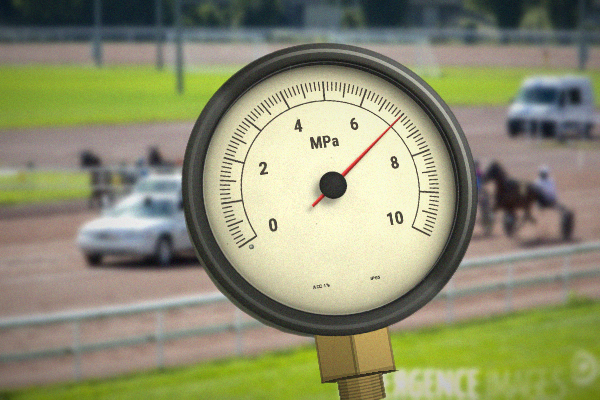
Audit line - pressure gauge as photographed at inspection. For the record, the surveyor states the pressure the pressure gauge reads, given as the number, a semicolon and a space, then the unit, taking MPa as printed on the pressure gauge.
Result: 7; MPa
